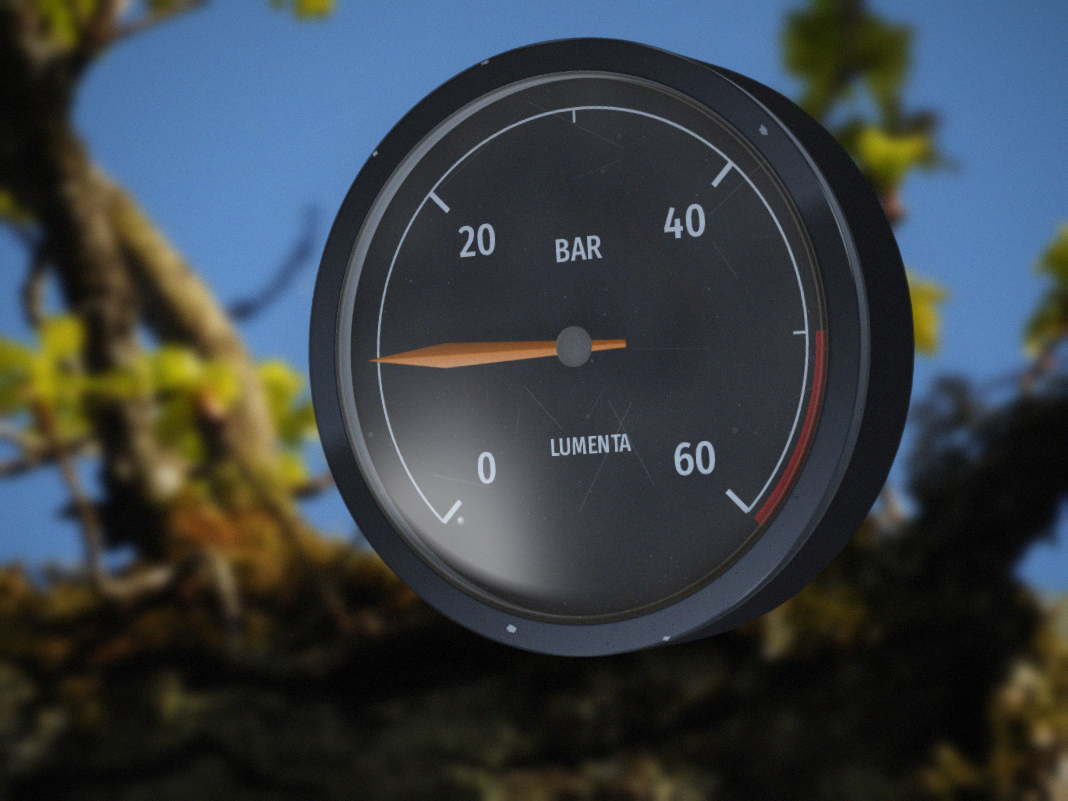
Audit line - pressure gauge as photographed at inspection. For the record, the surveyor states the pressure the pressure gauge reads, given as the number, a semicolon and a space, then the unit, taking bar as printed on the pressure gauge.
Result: 10; bar
